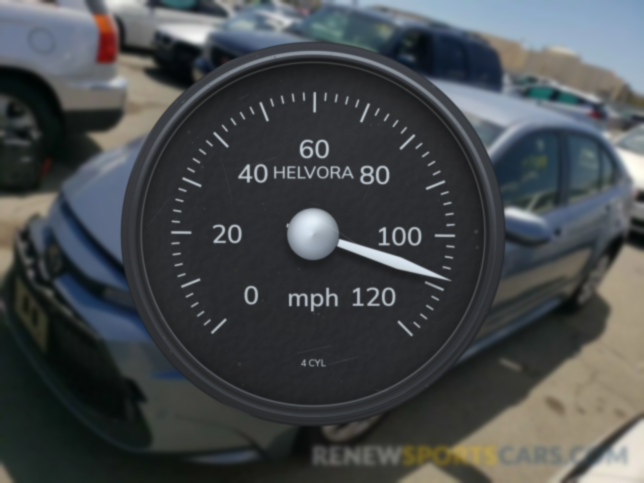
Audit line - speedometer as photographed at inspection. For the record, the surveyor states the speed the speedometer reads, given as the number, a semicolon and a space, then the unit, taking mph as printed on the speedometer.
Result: 108; mph
